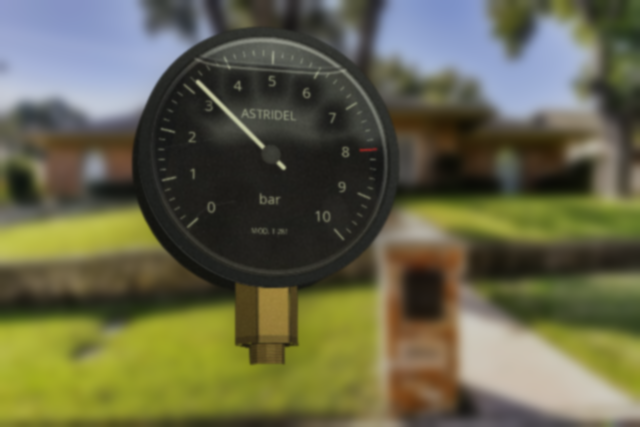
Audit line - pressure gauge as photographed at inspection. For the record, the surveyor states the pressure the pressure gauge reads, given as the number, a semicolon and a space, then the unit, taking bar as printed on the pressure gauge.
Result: 3.2; bar
